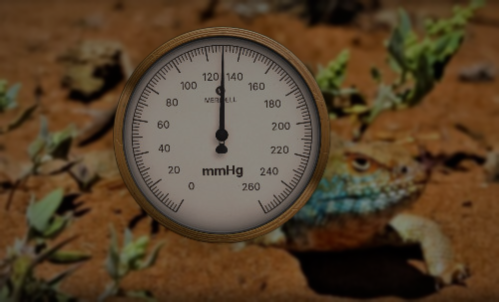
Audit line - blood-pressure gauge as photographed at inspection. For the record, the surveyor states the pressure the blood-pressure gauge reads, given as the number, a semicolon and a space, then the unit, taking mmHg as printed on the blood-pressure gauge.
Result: 130; mmHg
